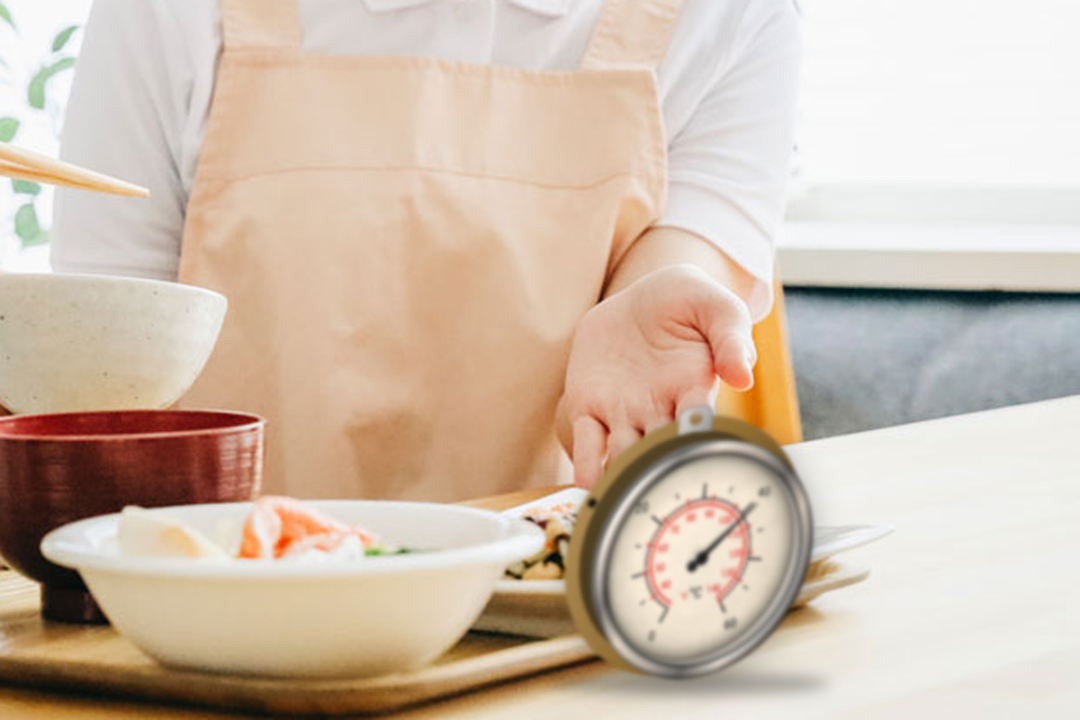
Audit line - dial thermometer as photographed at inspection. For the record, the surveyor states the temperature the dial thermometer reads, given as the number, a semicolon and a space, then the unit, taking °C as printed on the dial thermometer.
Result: 40; °C
